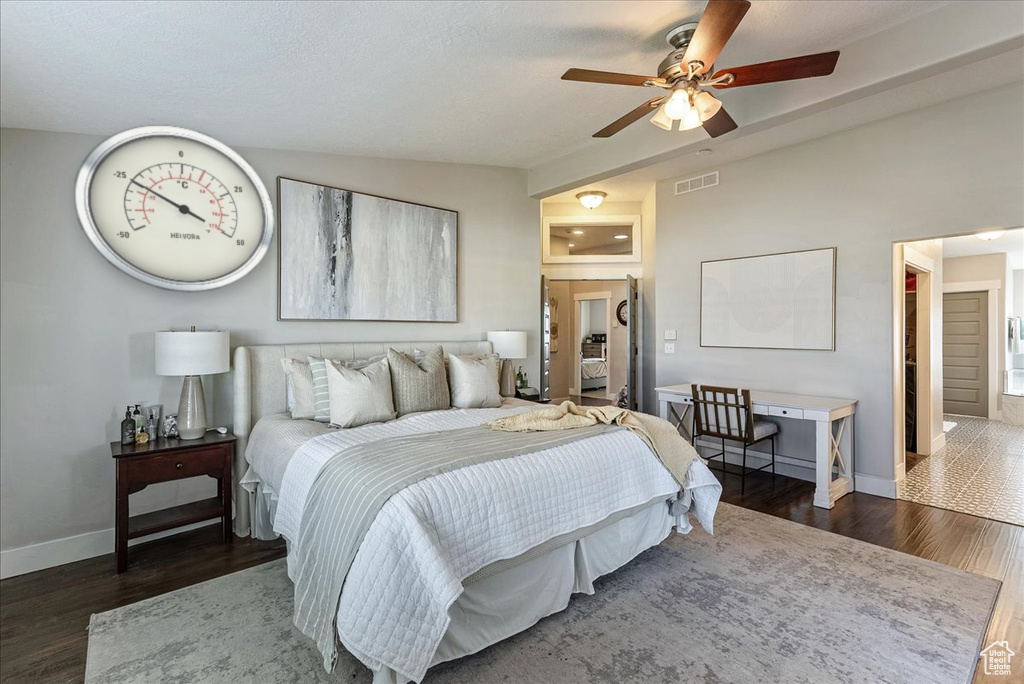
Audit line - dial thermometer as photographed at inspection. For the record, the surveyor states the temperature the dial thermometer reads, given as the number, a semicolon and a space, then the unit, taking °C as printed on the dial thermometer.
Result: -25; °C
